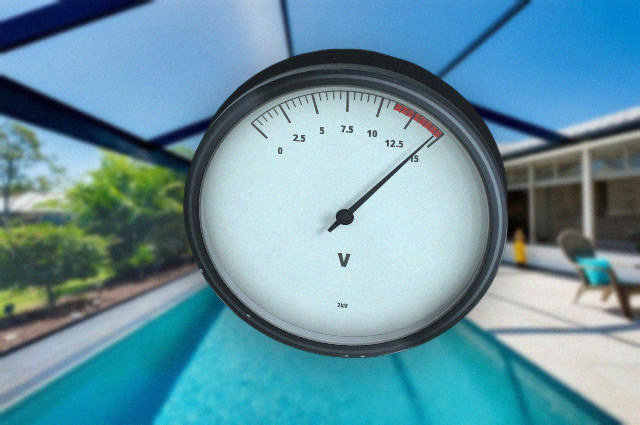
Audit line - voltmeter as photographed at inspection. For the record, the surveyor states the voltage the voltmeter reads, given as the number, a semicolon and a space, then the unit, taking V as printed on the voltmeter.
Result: 14.5; V
